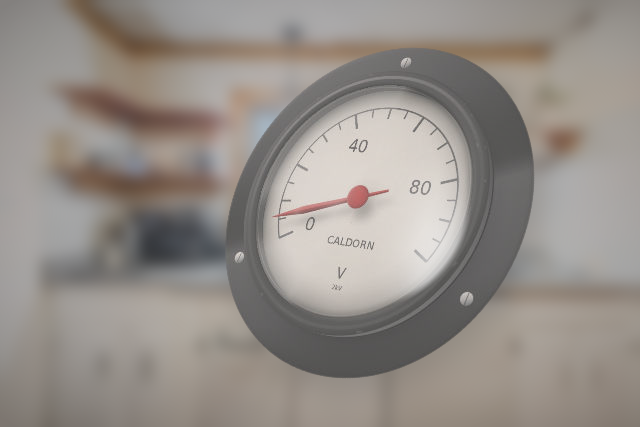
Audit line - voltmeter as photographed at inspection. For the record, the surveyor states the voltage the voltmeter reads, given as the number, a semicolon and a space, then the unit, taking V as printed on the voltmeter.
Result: 5; V
